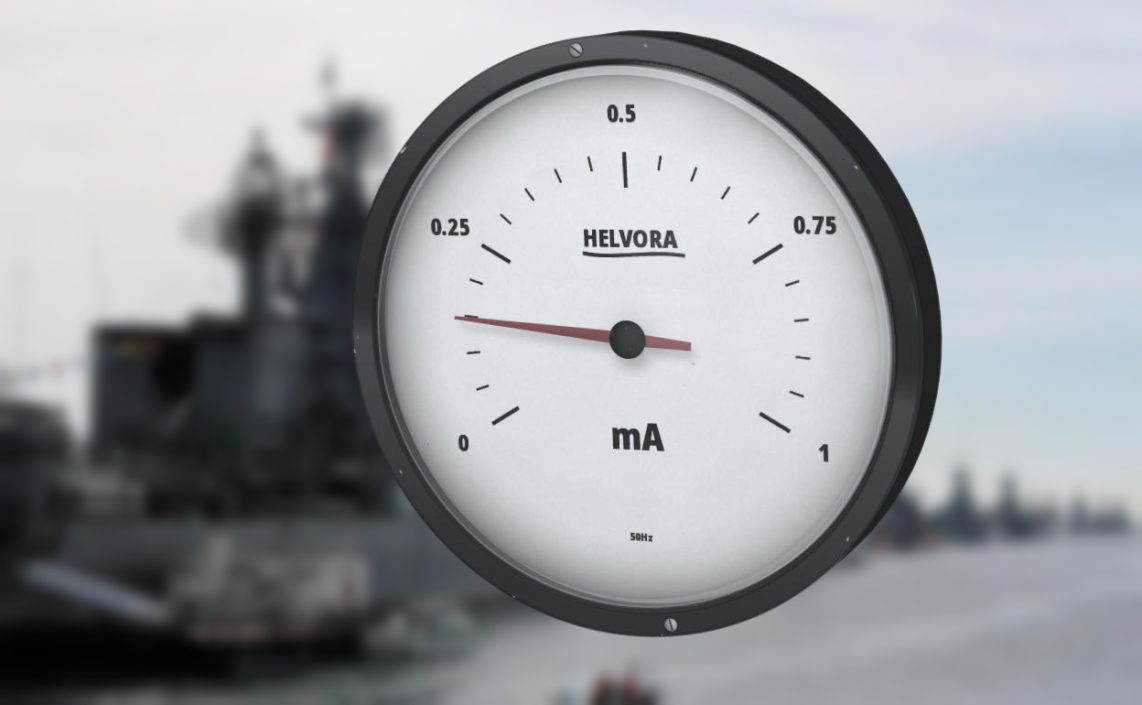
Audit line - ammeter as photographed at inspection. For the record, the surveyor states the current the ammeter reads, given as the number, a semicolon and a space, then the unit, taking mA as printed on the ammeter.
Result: 0.15; mA
